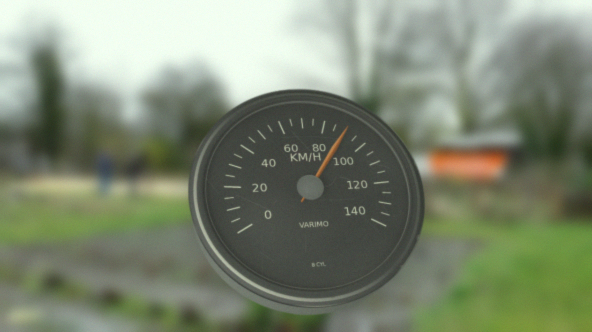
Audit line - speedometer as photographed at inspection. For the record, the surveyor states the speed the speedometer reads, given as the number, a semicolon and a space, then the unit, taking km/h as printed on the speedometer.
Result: 90; km/h
